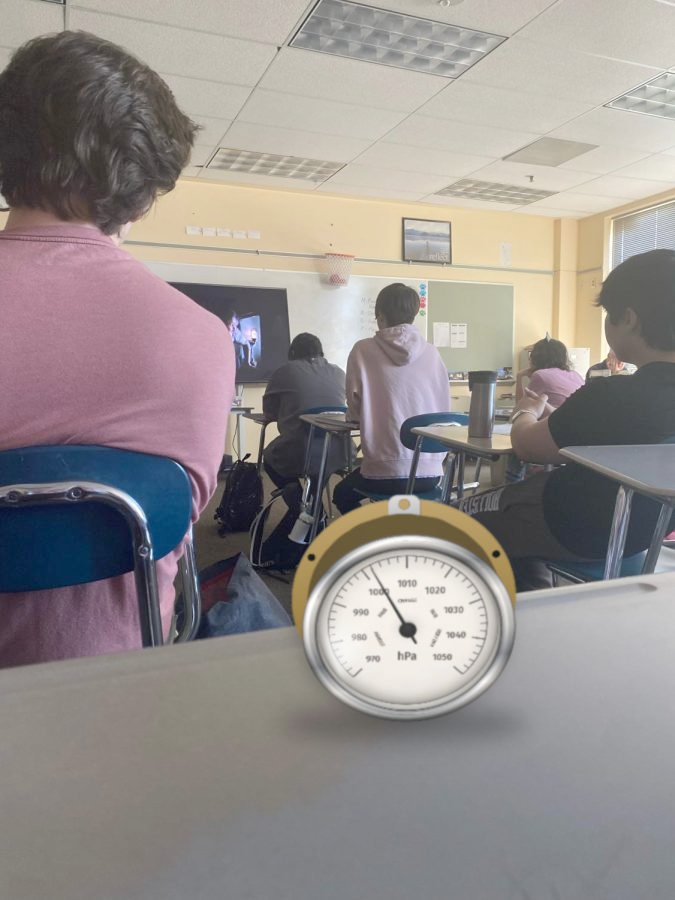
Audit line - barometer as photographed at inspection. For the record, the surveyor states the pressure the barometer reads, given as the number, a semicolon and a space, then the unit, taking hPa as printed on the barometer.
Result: 1002; hPa
